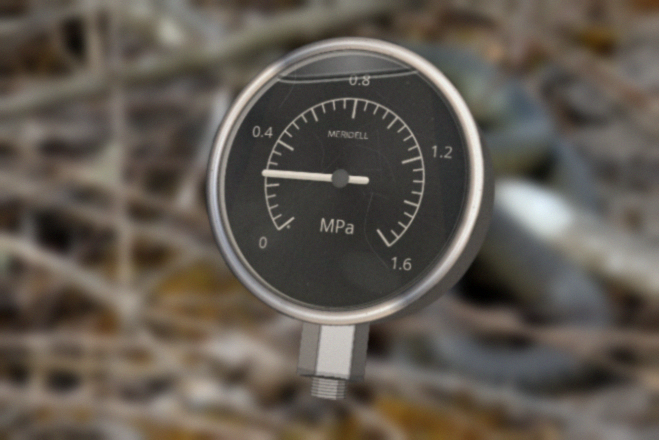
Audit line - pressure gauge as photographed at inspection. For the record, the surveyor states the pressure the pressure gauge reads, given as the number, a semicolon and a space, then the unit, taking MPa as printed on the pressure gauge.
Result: 0.25; MPa
